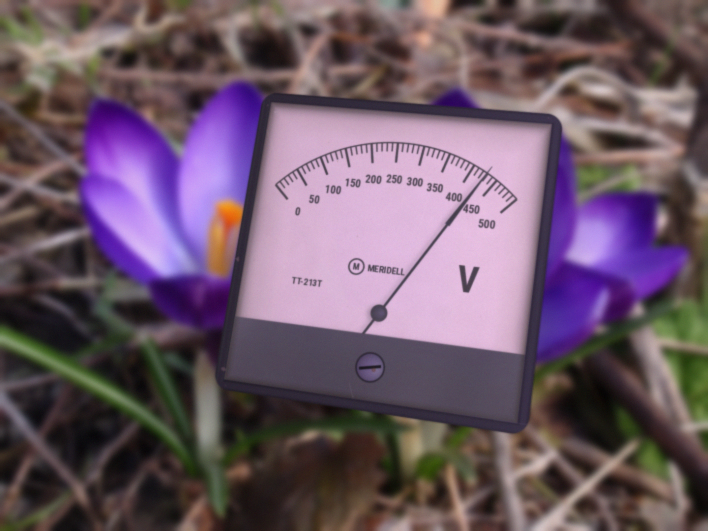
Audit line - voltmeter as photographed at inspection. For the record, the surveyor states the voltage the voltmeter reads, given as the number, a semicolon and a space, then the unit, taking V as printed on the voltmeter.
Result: 430; V
